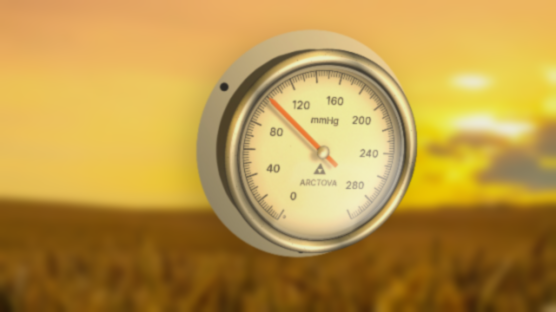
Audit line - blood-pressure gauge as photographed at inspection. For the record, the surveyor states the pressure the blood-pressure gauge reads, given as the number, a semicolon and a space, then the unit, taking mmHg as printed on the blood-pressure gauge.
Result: 100; mmHg
